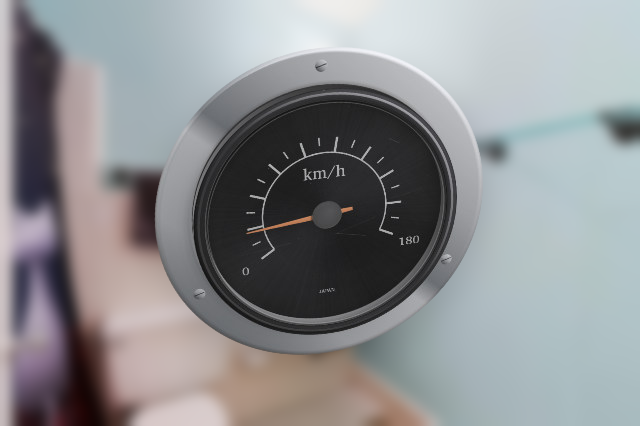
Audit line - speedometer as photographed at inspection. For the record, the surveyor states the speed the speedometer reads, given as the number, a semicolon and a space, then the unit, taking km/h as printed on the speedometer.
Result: 20; km/h
